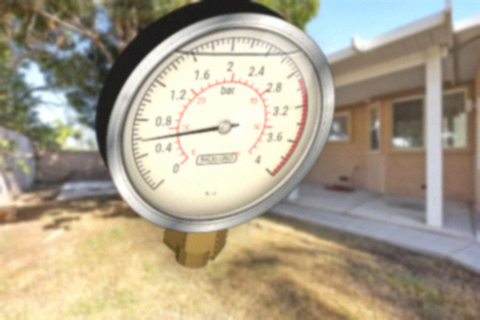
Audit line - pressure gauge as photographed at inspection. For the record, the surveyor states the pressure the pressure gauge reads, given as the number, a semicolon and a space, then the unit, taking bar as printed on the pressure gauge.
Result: 0.6; bar
